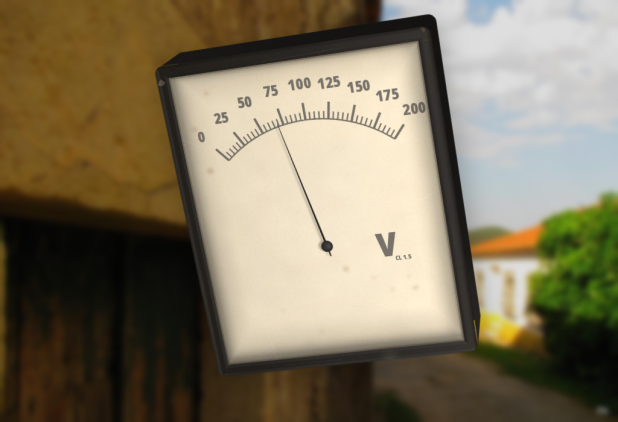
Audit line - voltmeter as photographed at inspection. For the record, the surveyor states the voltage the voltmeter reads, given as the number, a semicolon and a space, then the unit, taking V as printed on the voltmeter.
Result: 70; V
